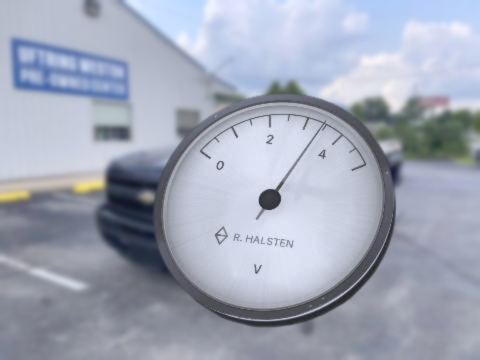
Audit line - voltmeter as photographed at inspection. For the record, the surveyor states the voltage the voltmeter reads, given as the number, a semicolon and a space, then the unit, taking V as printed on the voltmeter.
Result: 3.5; V
